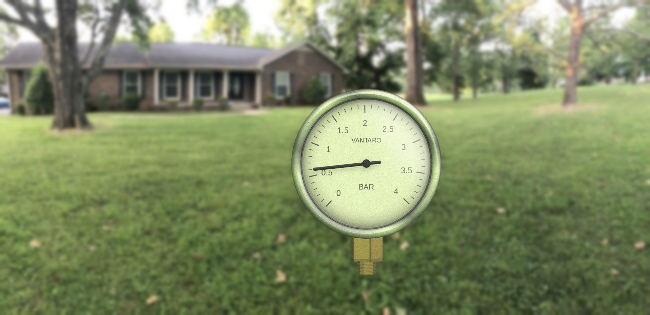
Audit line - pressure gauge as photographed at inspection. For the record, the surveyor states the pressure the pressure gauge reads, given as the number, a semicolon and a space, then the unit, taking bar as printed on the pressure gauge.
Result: 0.6; bar
